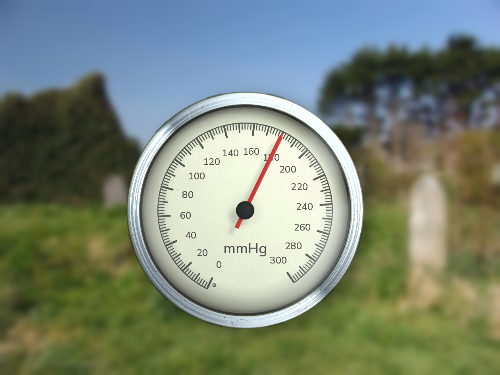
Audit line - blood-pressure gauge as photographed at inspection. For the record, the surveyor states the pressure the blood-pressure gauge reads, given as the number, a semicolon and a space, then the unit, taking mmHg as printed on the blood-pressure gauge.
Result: 180; mmHg
